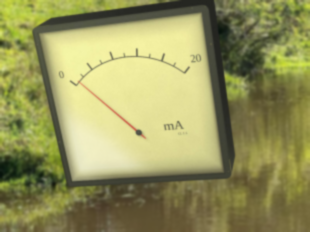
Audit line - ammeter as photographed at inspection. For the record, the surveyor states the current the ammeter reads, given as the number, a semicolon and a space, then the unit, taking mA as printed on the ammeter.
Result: 1; mA
